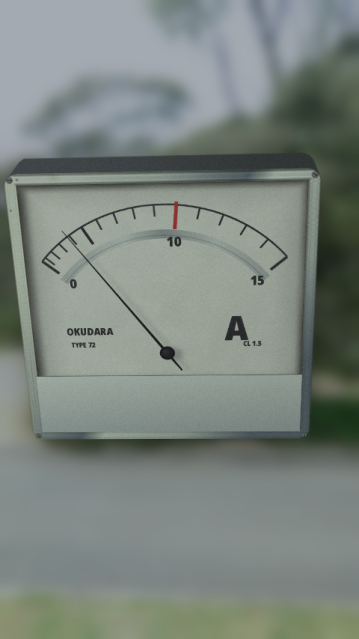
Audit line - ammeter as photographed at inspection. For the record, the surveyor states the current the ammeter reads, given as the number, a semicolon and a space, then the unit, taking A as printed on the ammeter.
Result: 4; A
